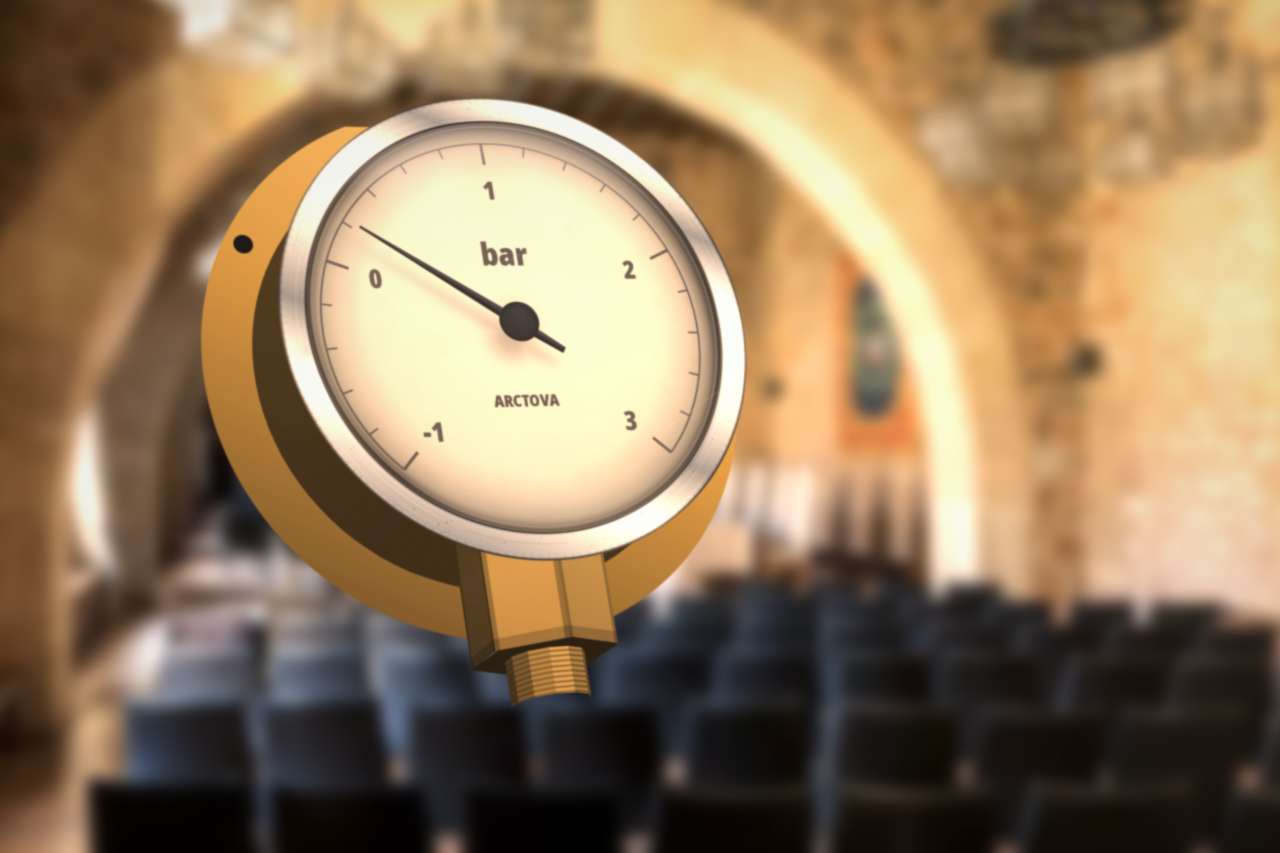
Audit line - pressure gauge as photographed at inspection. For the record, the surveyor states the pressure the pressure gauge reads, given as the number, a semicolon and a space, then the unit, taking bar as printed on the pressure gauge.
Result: 0.2; bar
